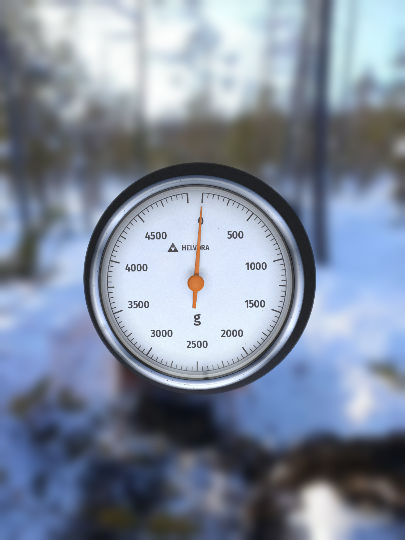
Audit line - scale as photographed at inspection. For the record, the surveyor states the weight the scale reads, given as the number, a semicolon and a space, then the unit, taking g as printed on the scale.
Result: 0; g
